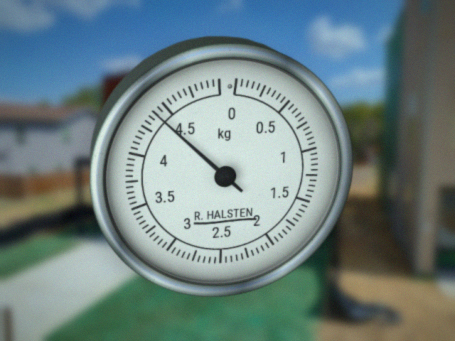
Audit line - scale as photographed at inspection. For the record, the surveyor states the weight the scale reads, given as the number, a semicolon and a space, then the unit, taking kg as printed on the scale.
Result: 4.4; kg
